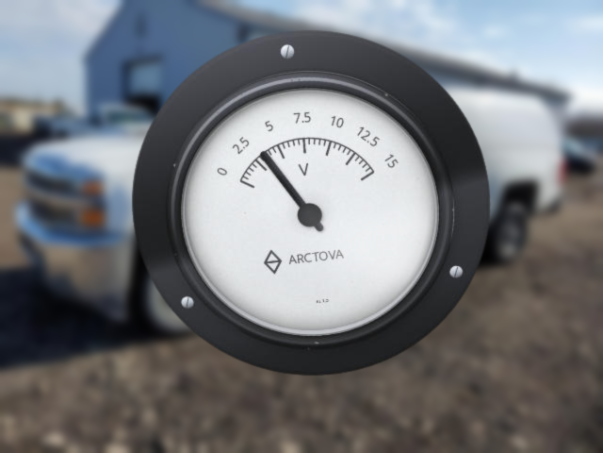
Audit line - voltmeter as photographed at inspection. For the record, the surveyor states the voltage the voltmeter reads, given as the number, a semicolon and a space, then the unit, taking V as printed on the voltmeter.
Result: 3.5; V
